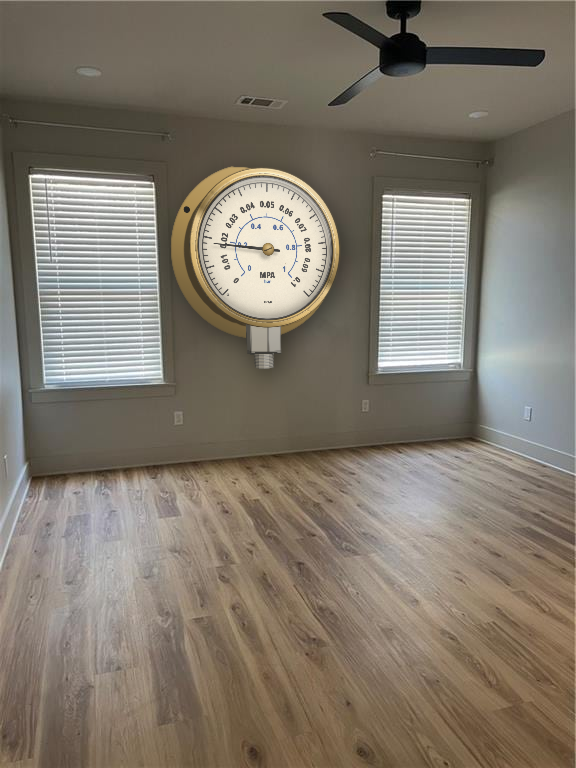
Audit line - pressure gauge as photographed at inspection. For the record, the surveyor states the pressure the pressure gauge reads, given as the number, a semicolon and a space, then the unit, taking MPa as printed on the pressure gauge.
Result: 0.018; MPa
